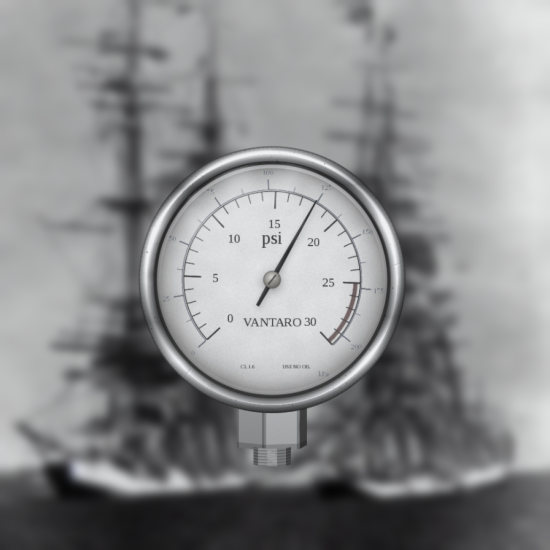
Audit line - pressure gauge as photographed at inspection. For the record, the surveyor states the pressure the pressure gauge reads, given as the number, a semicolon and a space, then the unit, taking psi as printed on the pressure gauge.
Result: 18; psi
